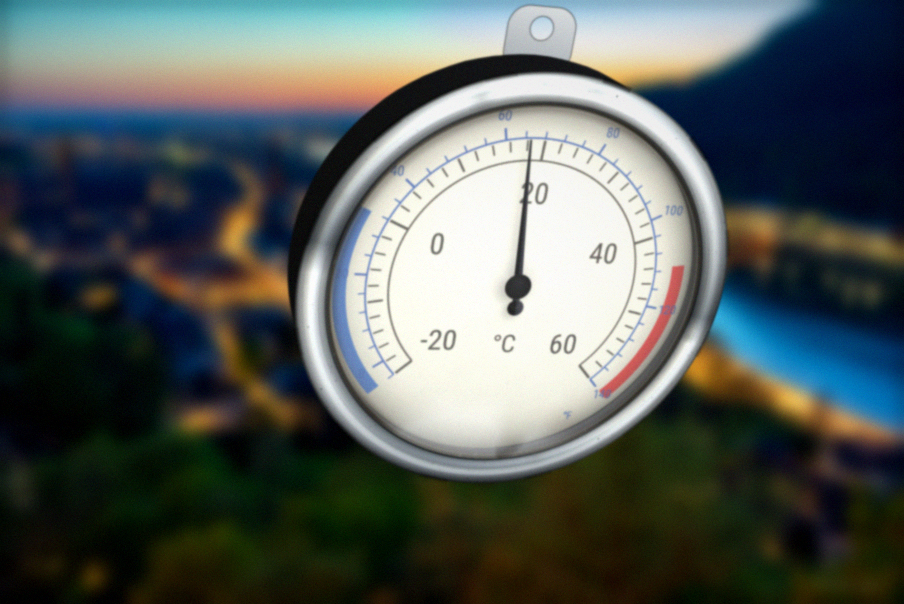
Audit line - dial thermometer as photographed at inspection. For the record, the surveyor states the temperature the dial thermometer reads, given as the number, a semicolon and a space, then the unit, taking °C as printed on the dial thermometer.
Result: 18; °C
